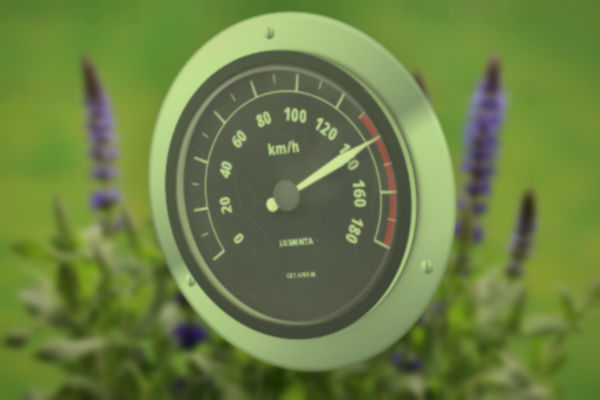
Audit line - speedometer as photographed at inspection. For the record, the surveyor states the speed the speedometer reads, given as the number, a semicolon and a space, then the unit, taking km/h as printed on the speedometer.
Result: 140; km/h
